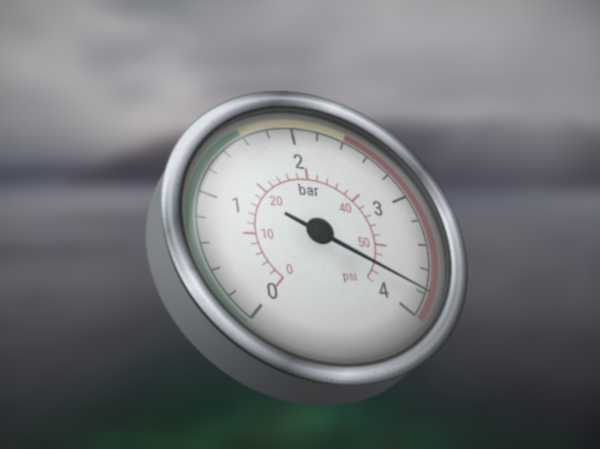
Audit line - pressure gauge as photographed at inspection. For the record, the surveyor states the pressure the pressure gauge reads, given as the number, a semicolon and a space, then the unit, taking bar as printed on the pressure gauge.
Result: 3.8; bar
